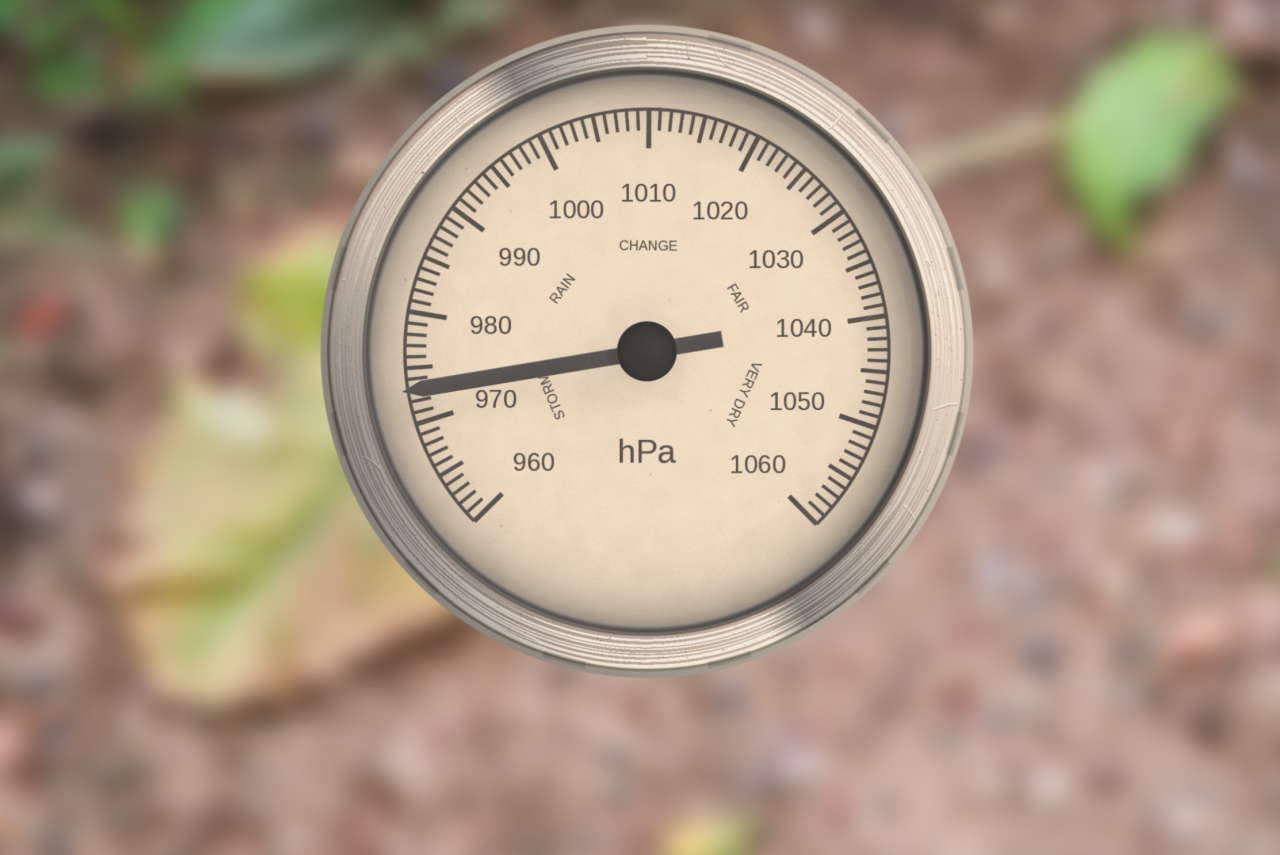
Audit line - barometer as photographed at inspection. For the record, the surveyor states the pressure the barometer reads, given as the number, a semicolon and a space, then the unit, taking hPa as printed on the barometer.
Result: 973; hPa
